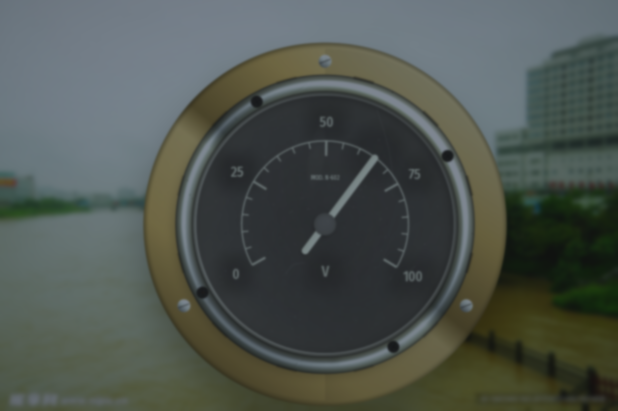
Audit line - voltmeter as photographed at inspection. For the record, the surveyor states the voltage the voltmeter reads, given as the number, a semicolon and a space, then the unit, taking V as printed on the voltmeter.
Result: 65; V
